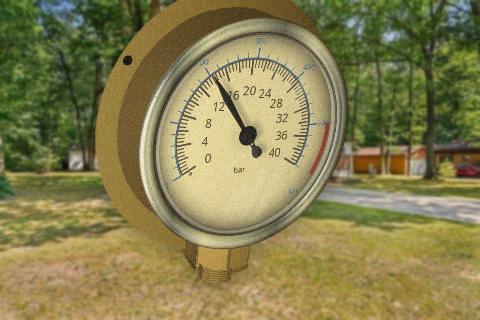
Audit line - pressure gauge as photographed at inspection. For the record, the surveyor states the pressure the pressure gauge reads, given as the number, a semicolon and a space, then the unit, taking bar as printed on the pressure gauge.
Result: 14; bar
